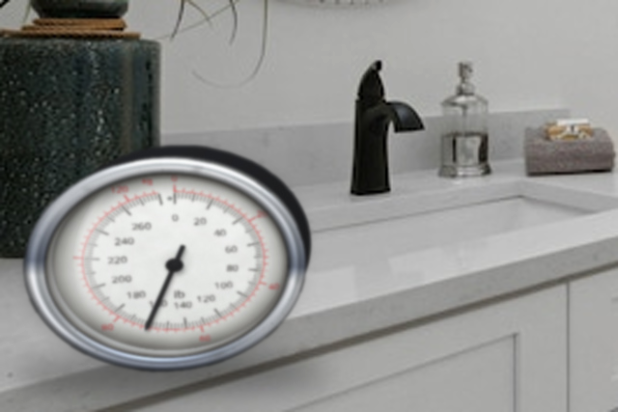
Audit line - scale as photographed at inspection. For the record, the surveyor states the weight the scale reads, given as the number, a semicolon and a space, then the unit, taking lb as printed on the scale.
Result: 160; lb
